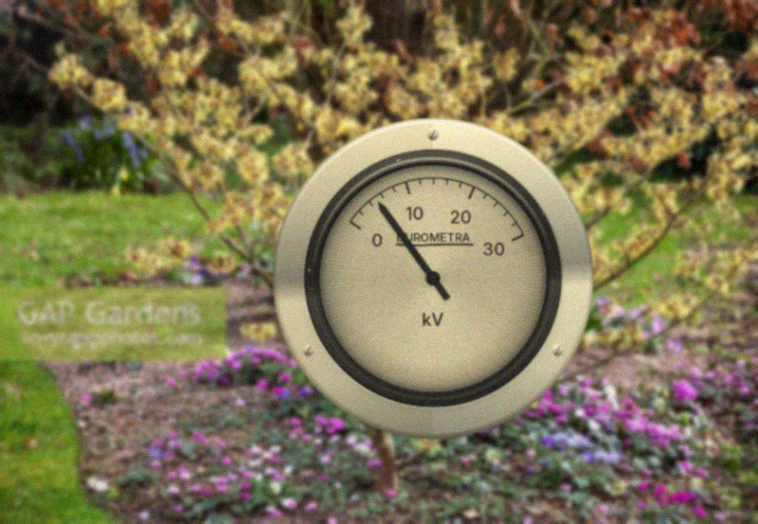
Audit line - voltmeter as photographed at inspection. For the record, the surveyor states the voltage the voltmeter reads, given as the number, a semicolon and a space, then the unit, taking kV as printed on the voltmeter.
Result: 5; kV
